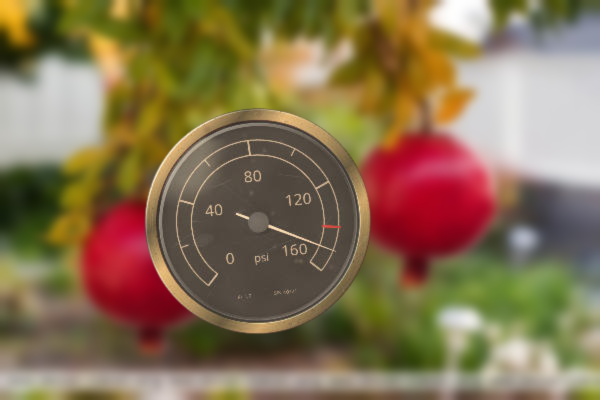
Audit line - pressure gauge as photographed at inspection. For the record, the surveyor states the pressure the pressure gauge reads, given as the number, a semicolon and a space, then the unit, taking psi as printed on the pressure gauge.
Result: 150; psi
